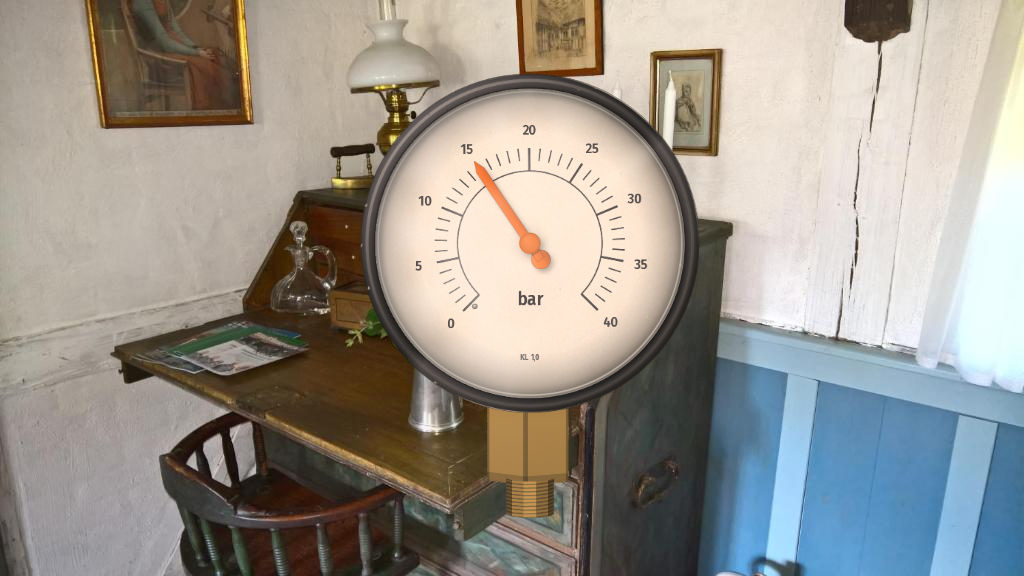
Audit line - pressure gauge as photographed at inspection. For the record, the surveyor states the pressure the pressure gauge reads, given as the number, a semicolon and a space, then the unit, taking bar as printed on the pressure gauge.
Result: 15; bar
